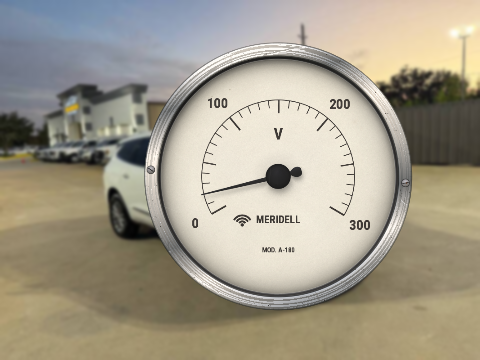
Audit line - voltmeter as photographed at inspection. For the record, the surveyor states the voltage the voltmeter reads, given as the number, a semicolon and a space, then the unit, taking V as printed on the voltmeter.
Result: 20; V
